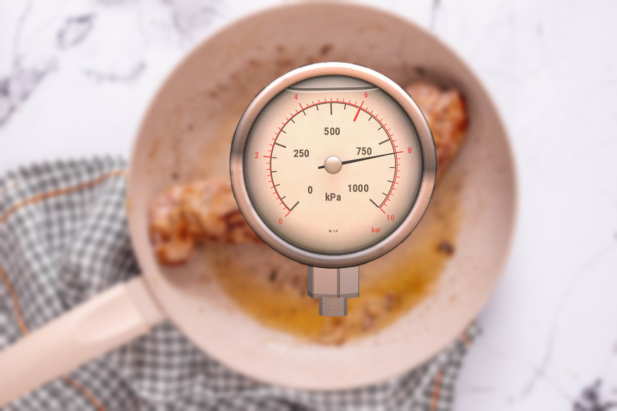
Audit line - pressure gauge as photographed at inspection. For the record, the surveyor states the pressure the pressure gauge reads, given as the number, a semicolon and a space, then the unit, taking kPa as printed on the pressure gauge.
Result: 800; kPa
